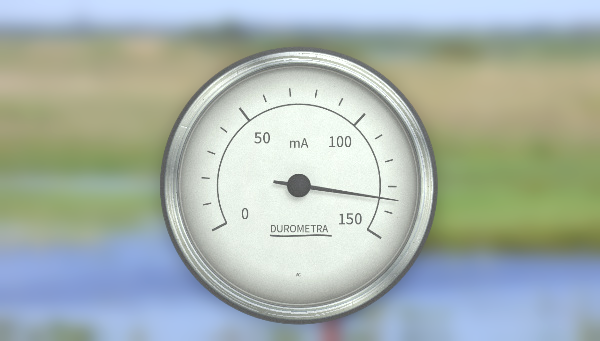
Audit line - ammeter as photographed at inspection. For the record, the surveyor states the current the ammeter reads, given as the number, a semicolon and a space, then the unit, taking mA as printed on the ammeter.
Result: 135; mA
